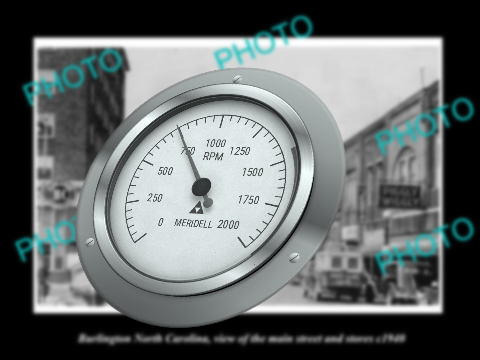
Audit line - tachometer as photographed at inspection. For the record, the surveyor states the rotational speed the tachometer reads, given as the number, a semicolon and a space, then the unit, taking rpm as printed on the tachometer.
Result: 750; rpm
